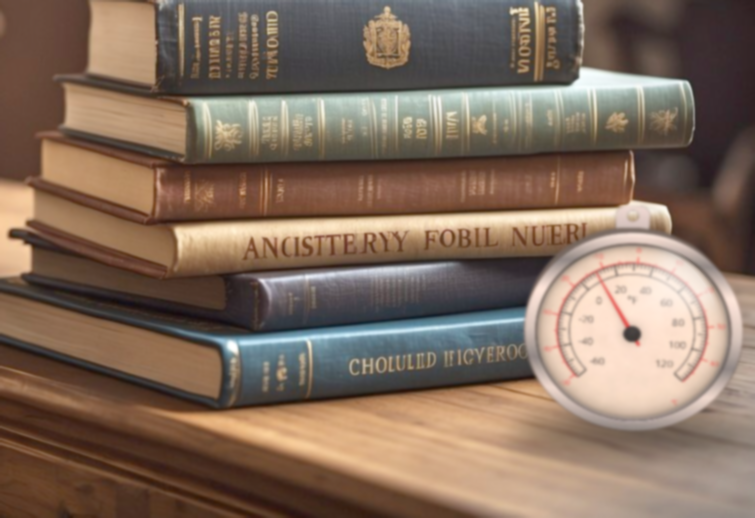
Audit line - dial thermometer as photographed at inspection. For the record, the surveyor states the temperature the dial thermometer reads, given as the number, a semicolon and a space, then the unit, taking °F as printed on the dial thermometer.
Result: 10; °F
